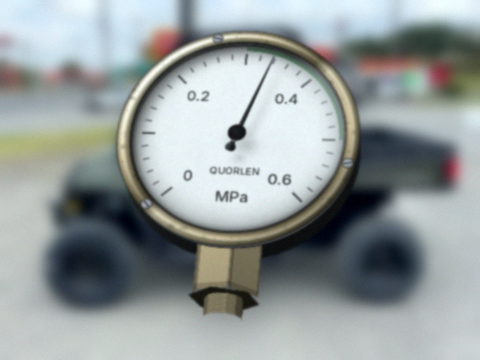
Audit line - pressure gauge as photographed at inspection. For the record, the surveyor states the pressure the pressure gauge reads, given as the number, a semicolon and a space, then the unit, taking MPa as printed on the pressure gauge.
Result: 0.34; MPa
